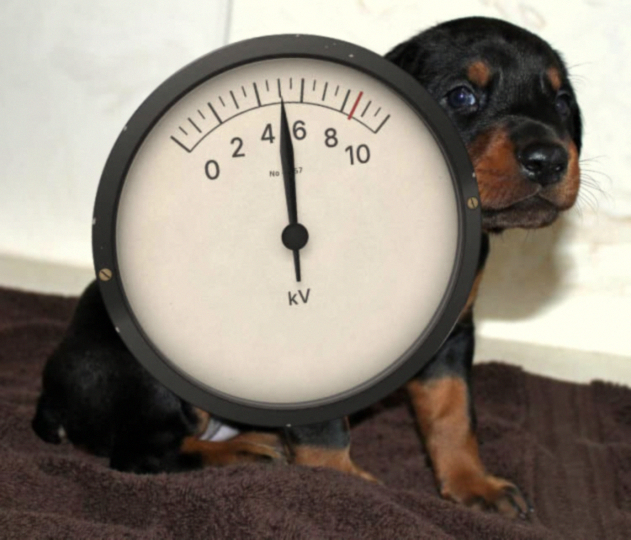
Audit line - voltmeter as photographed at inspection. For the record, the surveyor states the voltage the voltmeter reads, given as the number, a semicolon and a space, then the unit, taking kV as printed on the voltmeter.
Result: 5; kV
